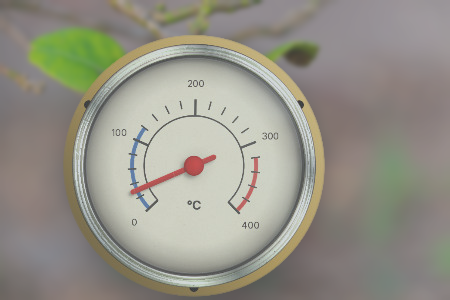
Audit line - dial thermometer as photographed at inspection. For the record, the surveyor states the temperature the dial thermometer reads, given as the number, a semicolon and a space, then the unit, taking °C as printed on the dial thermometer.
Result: 30; °C
